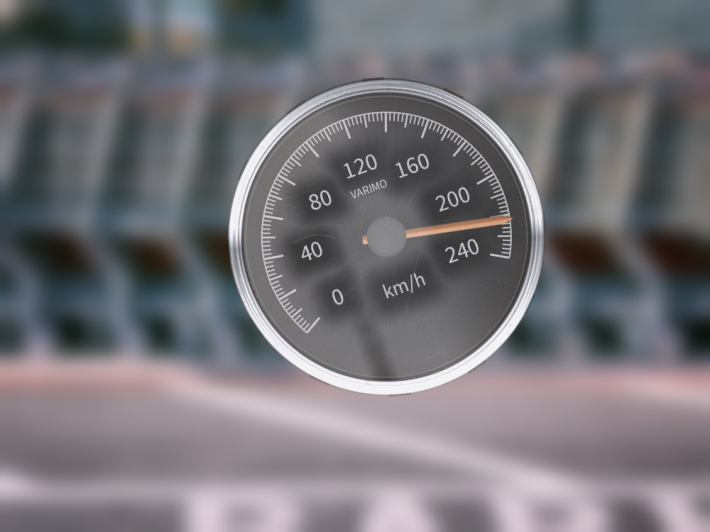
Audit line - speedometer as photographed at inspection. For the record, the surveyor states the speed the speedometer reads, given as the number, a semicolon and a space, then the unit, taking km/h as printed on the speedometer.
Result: 222; km/h
